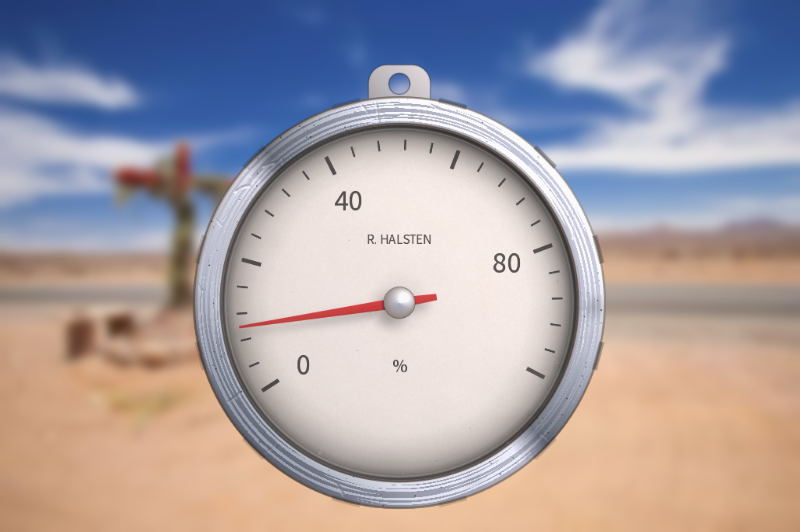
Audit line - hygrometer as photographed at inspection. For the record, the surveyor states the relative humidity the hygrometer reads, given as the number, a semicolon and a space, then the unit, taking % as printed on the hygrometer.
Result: 10; %
